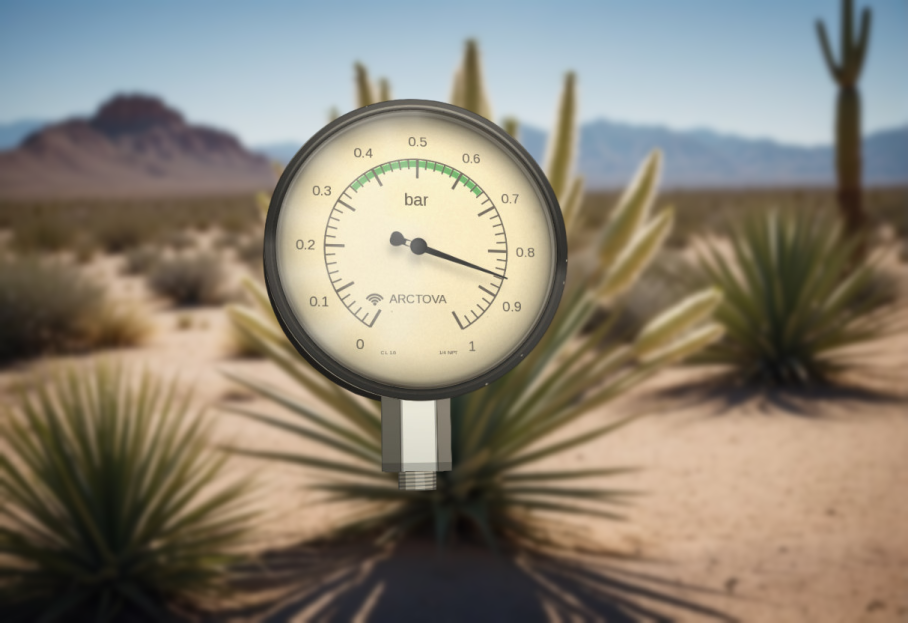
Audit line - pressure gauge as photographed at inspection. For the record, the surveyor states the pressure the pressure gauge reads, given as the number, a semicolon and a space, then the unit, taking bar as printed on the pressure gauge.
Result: 0.86; bar
